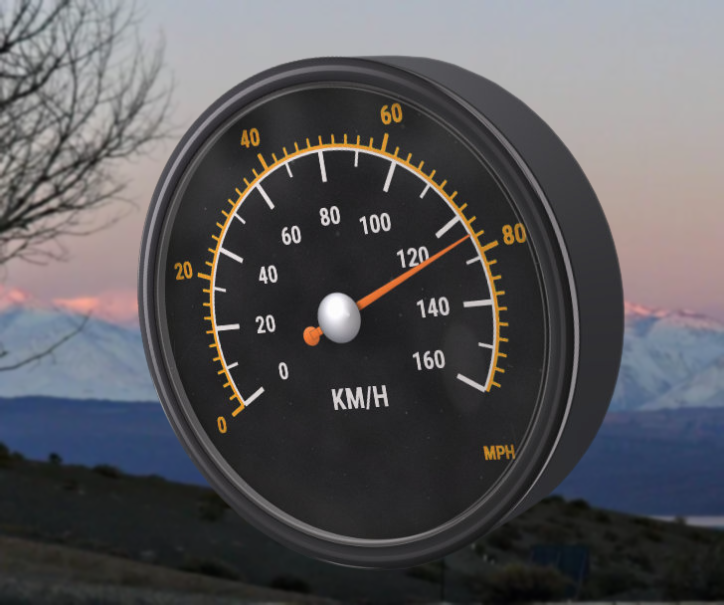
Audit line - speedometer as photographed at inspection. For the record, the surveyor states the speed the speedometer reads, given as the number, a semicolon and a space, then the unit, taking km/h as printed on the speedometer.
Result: 125; km/h
